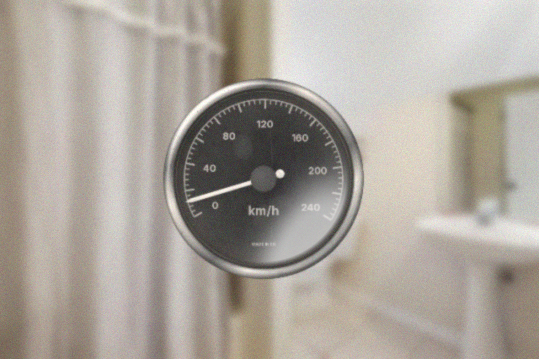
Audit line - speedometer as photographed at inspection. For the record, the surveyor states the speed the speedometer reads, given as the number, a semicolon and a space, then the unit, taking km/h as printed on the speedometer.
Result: 12; km/h
